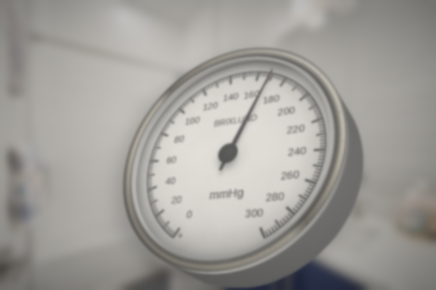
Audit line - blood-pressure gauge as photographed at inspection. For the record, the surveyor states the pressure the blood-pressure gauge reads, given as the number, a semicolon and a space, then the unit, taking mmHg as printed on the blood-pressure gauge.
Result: 170; mmHg
